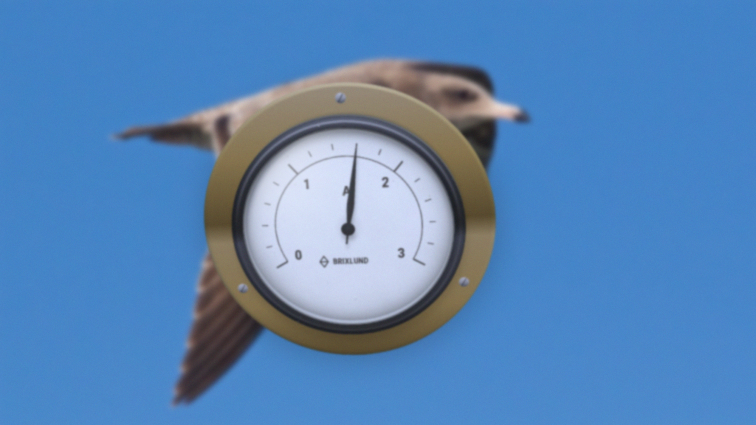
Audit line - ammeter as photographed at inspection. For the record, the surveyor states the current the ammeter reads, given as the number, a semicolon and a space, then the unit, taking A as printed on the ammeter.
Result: 1.6; A
